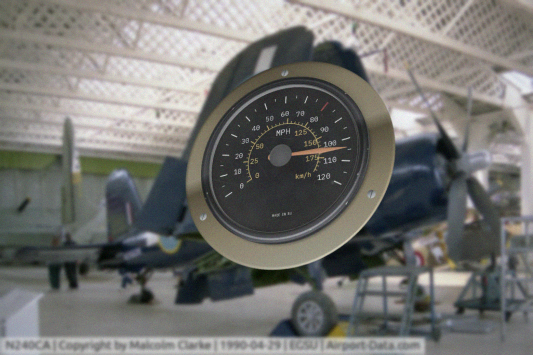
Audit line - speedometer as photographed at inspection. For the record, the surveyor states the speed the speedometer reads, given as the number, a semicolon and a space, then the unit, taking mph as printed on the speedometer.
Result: 105; mph
